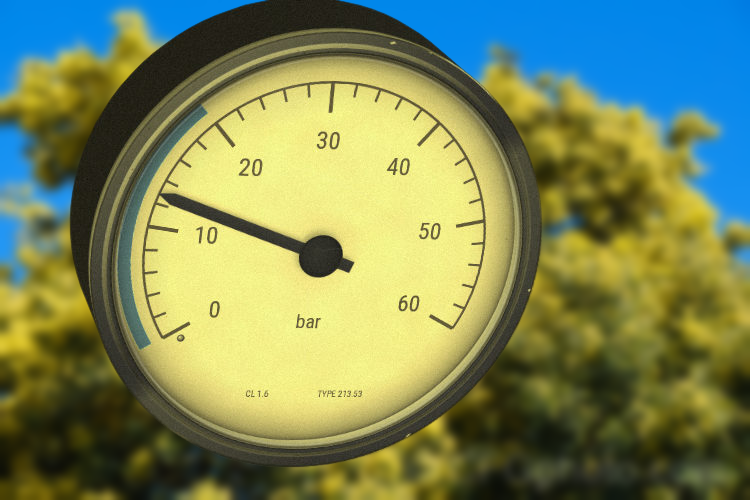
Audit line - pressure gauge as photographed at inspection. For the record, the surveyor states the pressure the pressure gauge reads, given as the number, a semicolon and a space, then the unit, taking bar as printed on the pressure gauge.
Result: 13; bar
